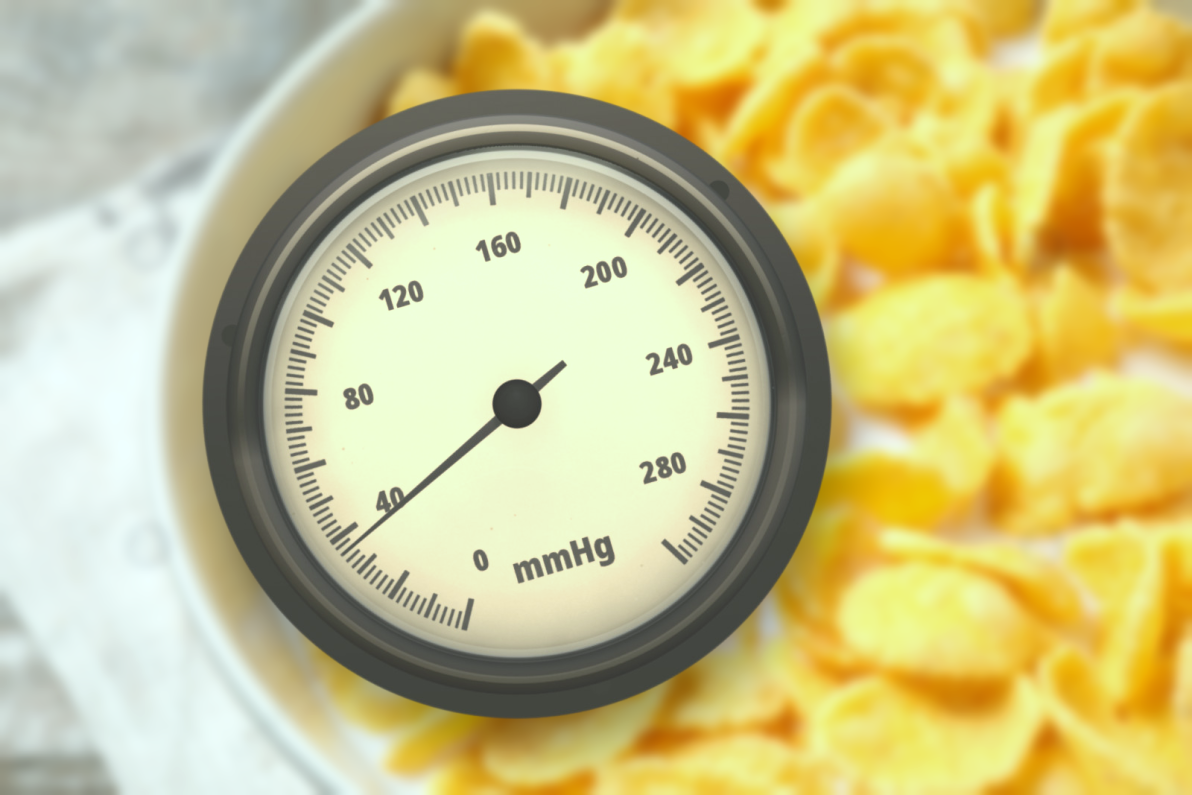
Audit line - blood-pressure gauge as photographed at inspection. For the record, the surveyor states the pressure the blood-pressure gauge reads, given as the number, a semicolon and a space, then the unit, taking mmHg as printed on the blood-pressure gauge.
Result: 36; mmHg
